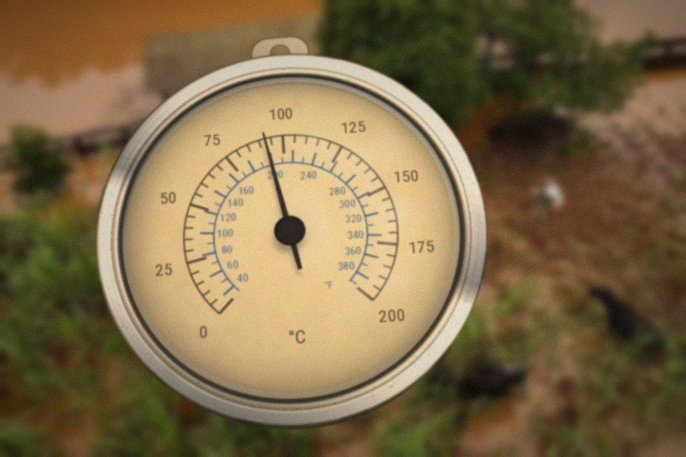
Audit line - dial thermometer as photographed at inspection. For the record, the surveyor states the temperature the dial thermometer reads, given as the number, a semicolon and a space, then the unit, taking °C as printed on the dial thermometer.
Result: 92.5; °C
